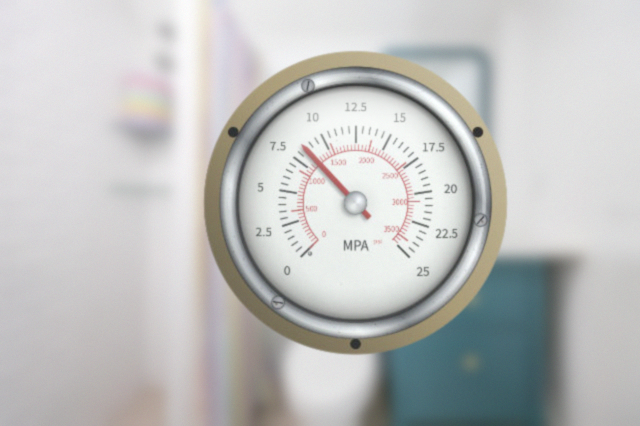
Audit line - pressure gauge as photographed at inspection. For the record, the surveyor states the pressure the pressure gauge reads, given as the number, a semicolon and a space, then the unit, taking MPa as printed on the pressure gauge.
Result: 8.5; MPa
